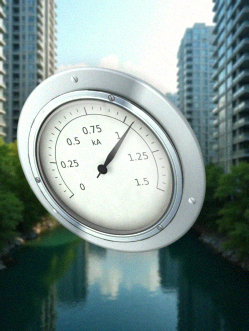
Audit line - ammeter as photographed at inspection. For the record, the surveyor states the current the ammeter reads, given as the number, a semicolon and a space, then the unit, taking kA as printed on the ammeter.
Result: 1.05; kA
